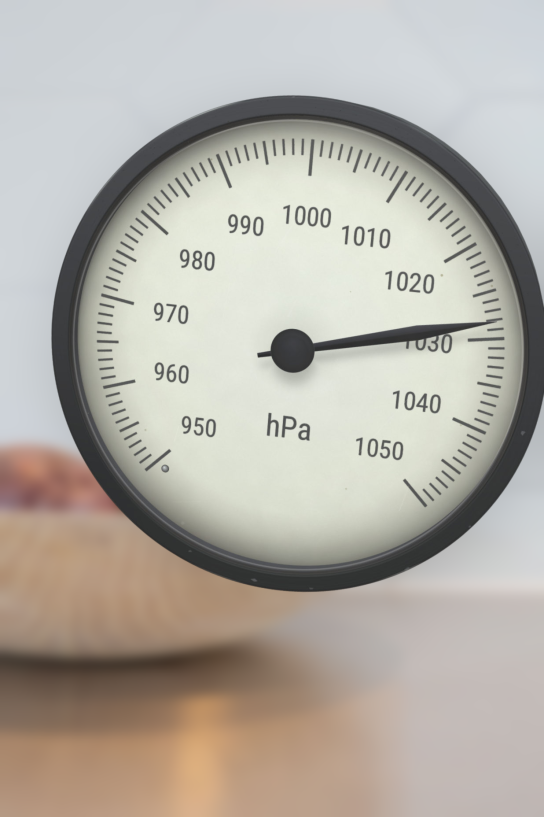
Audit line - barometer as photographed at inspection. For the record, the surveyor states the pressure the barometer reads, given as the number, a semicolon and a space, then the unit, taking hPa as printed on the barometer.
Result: 1028; hPa
